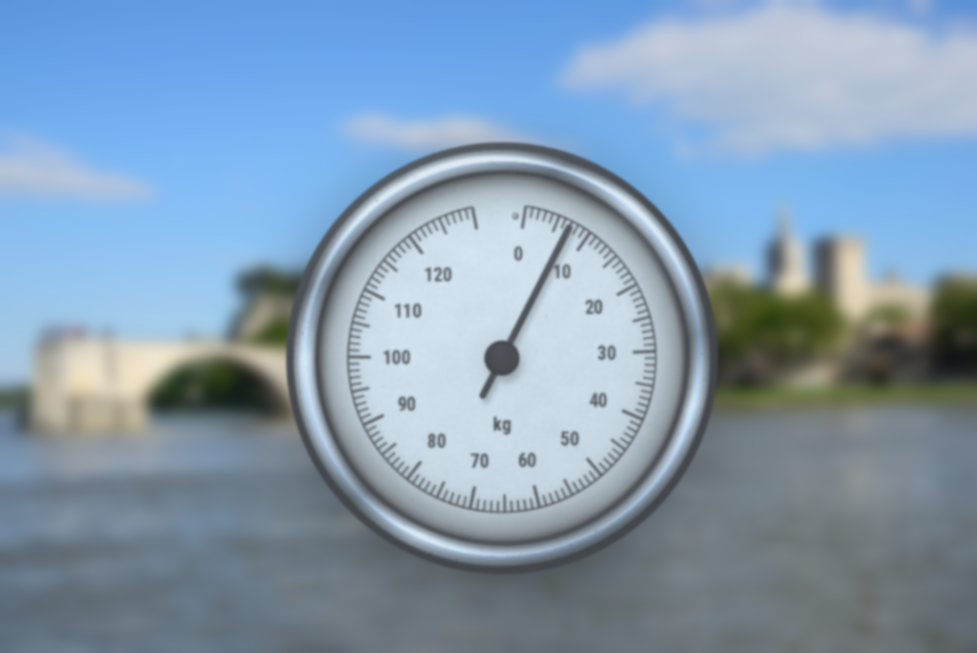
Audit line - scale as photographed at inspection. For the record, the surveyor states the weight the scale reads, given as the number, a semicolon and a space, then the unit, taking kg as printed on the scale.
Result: 7; kg
